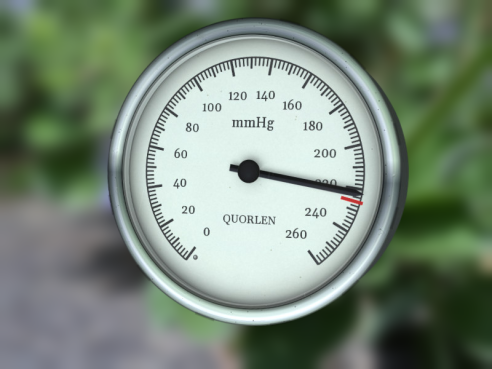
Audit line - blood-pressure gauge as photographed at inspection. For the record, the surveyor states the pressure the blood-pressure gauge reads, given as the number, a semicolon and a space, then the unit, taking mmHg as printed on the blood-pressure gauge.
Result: 222; mmHg
